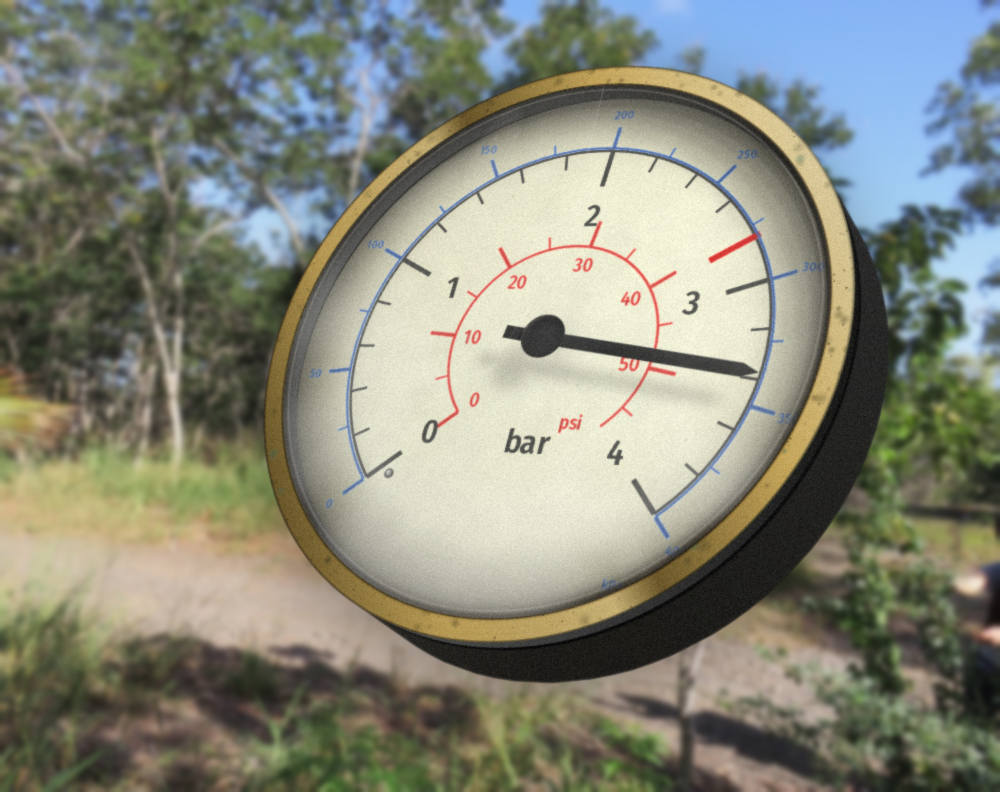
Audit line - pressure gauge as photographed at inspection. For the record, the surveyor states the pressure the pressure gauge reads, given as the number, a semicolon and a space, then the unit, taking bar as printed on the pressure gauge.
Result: 3.4; bar
